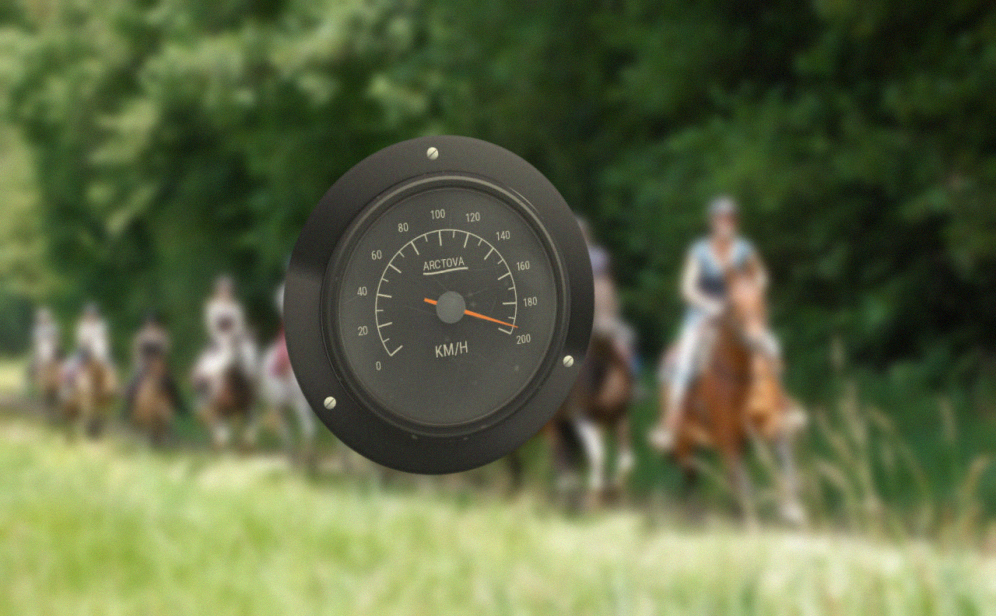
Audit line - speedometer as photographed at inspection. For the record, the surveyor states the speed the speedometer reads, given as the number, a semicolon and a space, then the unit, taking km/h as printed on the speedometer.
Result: 195; km/h
